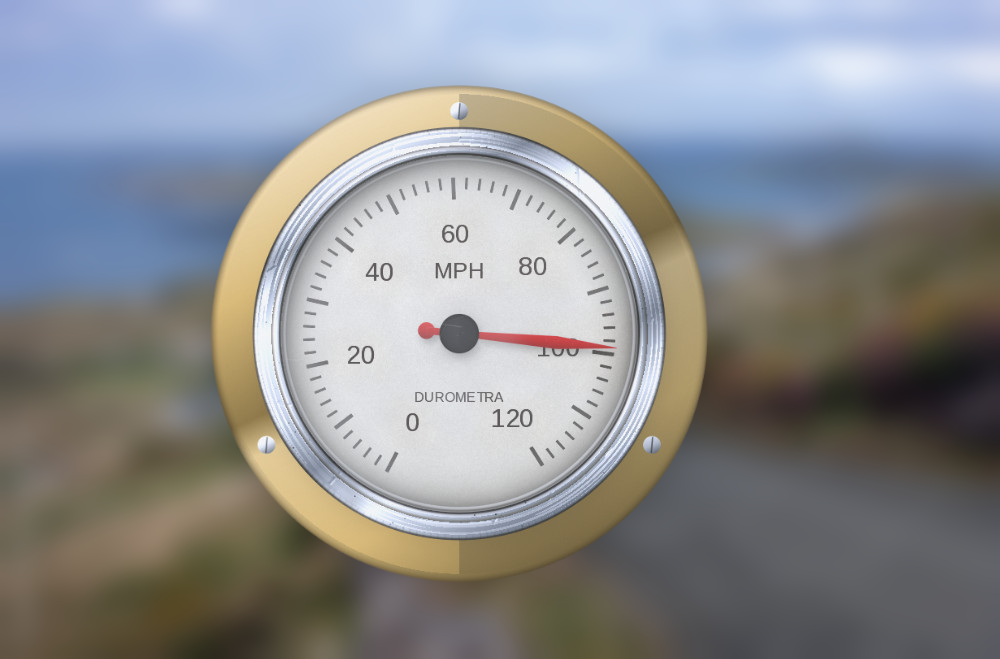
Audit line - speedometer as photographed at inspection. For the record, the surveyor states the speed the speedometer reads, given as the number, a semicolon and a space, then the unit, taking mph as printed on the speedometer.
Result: 99; mph
